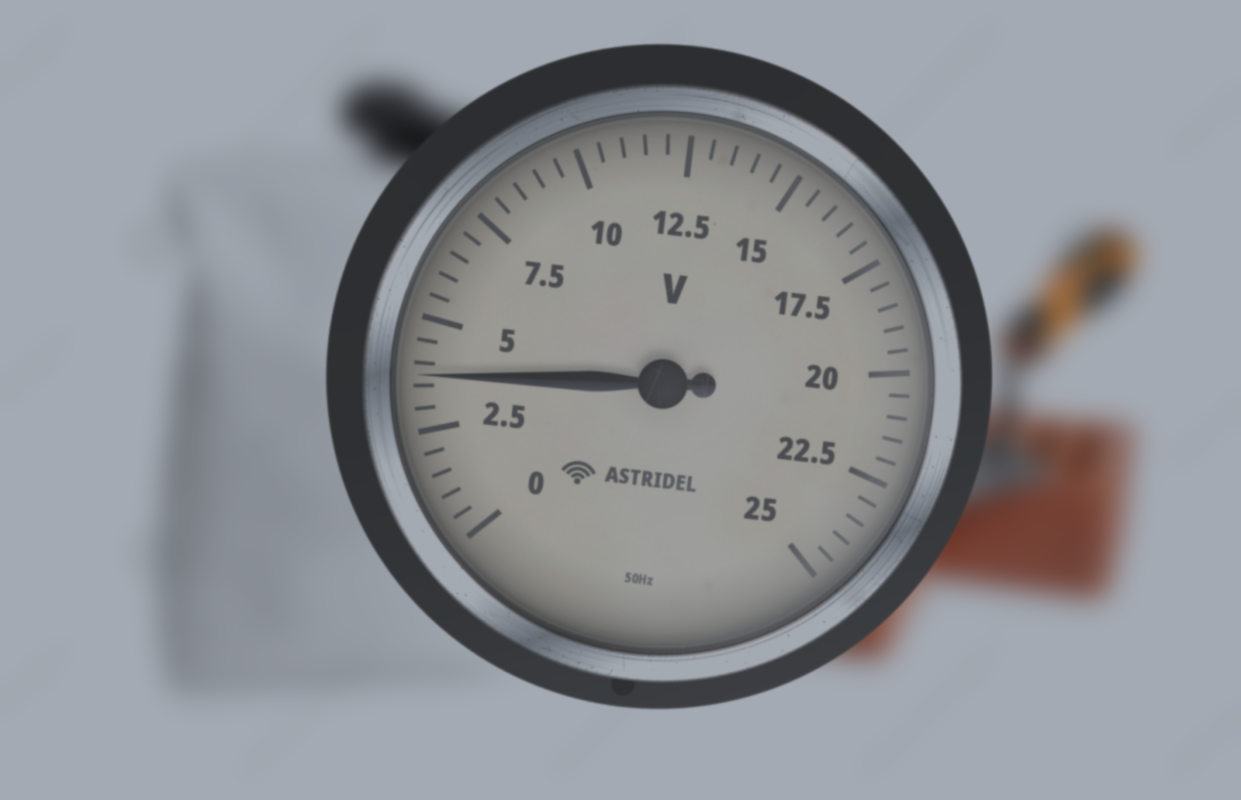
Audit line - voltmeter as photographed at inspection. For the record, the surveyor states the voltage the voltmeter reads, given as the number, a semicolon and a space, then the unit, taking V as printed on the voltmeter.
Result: 3.75; V
